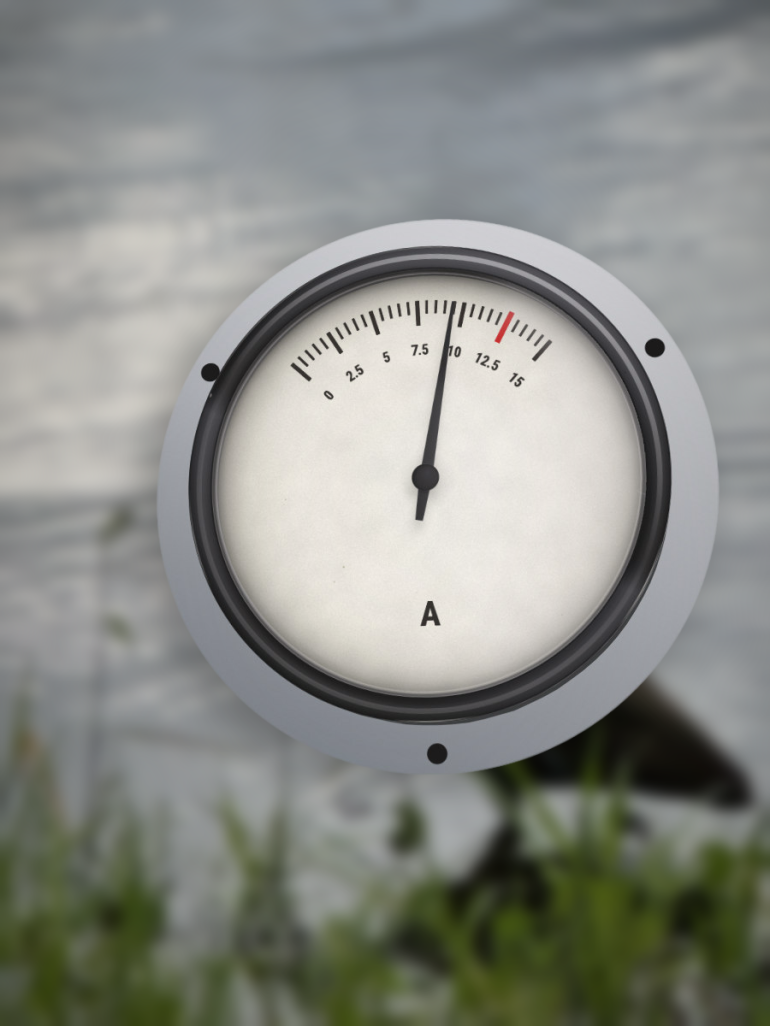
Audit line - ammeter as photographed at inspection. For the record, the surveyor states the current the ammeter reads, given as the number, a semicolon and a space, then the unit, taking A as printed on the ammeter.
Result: 9.5; A
